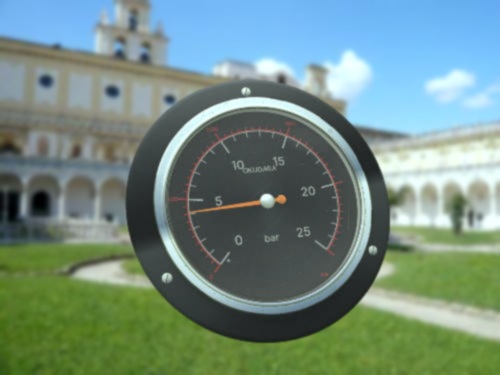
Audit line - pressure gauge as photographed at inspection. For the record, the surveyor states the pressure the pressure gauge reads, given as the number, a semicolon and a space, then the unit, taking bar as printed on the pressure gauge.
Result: 4; bar
